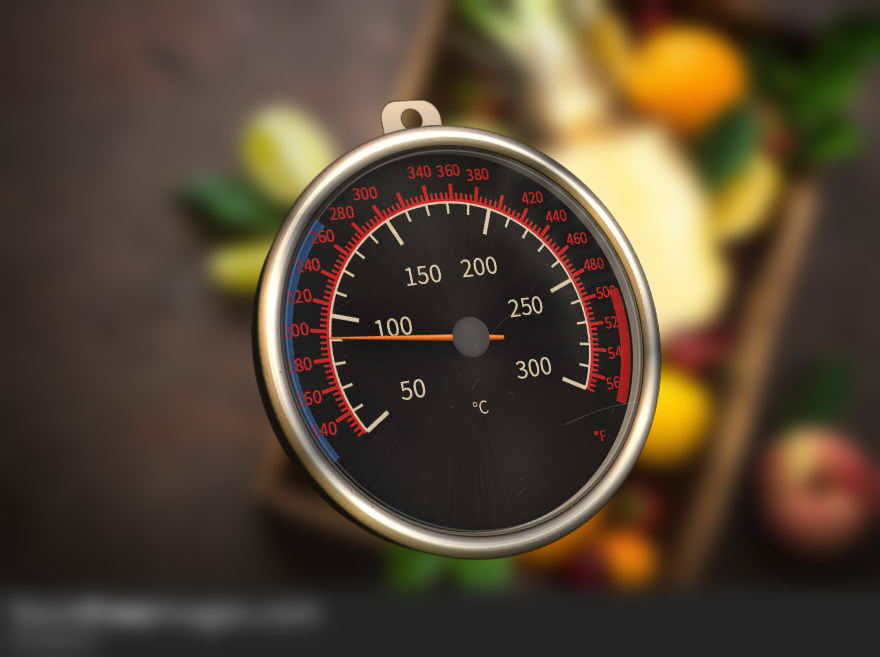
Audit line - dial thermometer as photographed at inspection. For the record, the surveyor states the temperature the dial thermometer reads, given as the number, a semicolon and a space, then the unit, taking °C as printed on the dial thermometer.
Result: 90; °C
